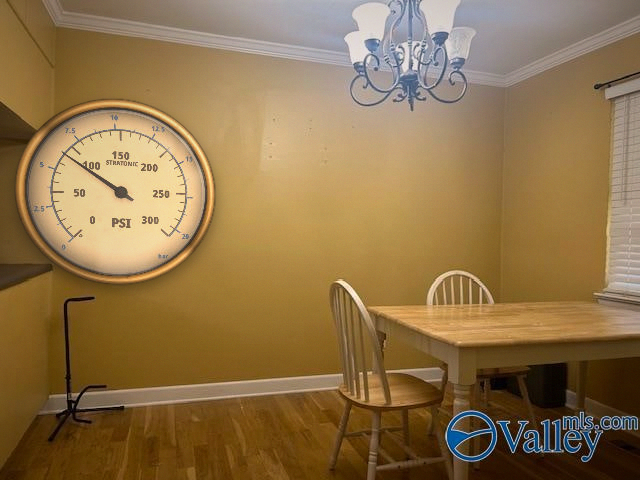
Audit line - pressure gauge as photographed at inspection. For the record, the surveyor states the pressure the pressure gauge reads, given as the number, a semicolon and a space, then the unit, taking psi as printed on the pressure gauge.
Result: 90; psi
